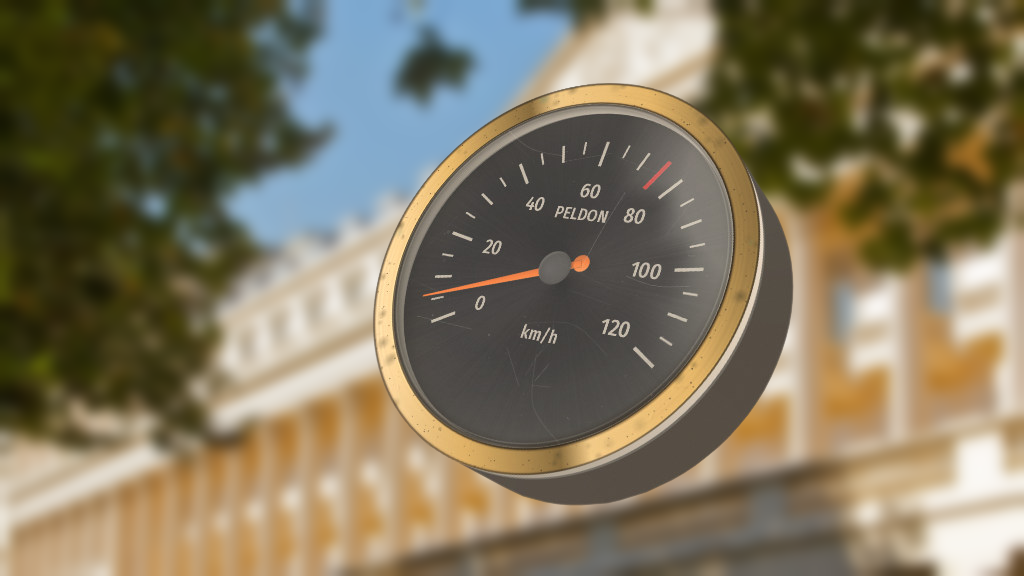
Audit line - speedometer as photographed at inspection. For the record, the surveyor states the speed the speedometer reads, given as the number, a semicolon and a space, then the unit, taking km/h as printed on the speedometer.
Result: 5; km/h
